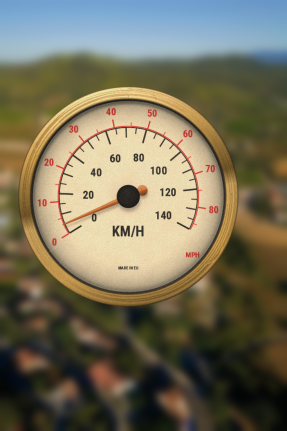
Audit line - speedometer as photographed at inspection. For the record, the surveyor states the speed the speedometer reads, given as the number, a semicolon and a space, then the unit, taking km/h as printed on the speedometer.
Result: 5; km/h
